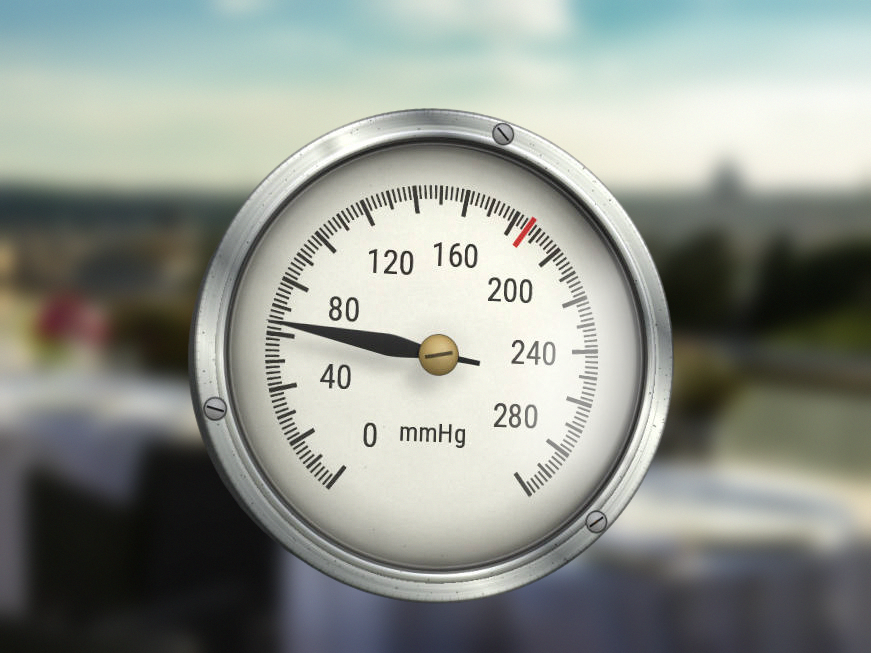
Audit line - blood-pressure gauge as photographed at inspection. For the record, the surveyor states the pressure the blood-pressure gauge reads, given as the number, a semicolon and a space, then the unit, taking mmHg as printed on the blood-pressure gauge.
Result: 64; mmHg
